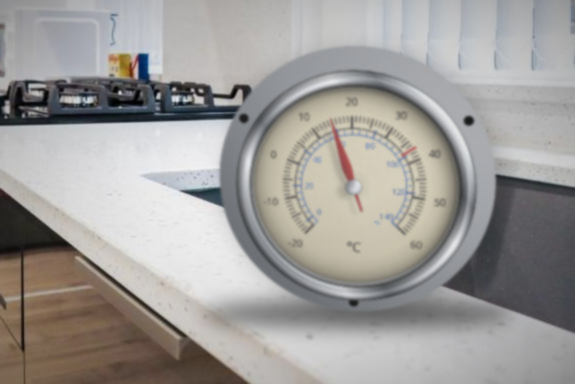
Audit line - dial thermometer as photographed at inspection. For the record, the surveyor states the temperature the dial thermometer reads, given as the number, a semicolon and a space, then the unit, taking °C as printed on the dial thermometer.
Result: 15; °C
